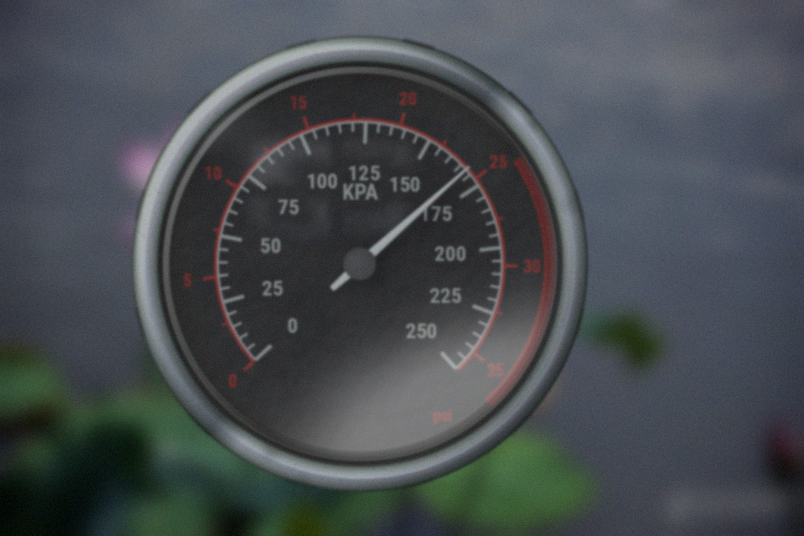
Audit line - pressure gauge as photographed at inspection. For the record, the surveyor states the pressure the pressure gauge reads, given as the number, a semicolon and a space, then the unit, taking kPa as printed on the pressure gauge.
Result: 167.5; kPa
